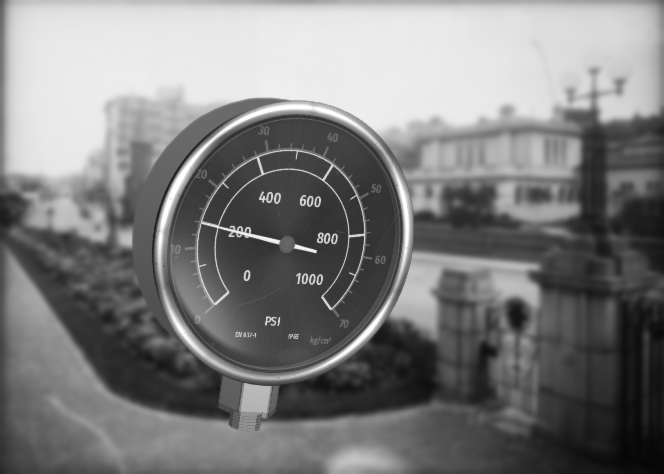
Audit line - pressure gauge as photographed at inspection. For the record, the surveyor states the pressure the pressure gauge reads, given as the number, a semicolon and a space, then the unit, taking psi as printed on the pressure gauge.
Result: 200; psi
